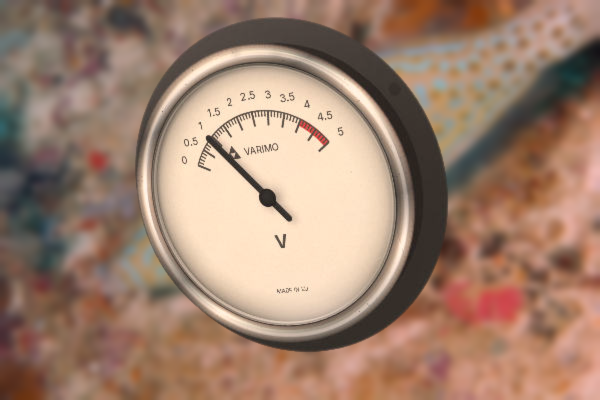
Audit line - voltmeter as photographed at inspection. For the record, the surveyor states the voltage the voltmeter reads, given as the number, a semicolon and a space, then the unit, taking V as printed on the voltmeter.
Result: 1; V
